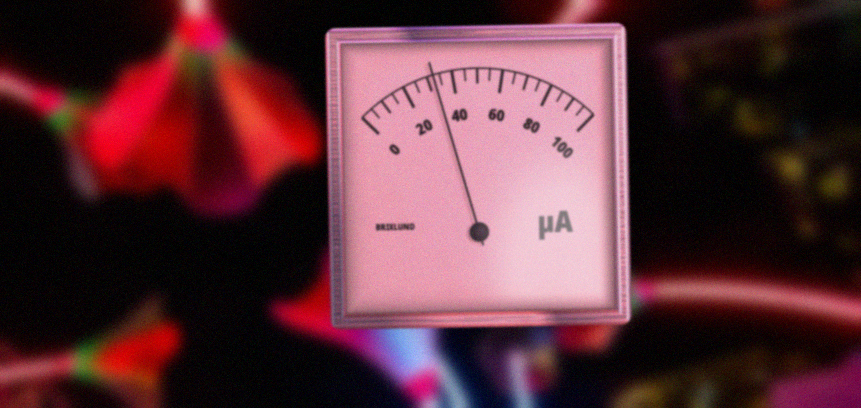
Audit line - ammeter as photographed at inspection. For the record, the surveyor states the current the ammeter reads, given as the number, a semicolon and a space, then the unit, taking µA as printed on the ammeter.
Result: 32.5; µA
